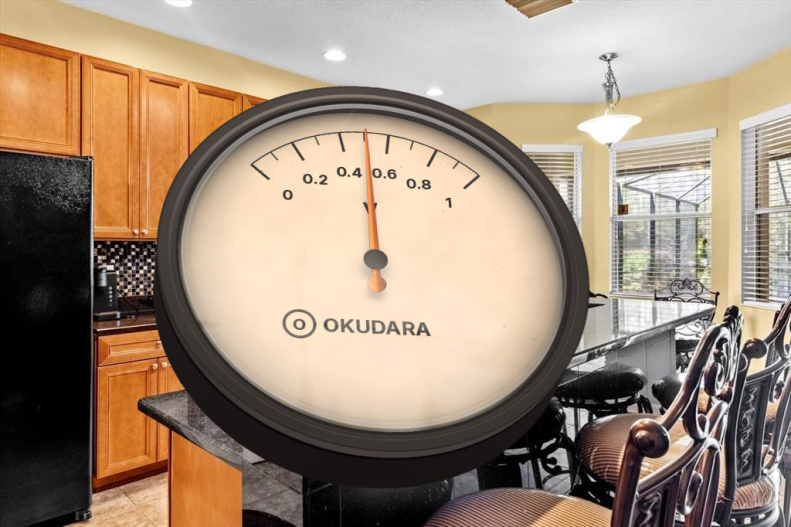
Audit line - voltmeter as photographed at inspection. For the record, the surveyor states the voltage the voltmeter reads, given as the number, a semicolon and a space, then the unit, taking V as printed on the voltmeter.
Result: 0.5; V
